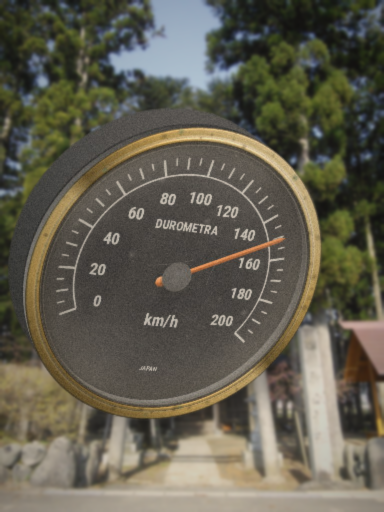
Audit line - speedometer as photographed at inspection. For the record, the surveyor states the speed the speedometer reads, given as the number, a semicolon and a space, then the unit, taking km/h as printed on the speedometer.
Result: 150; km/h
